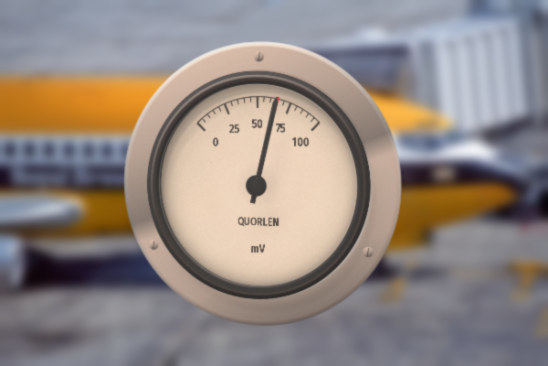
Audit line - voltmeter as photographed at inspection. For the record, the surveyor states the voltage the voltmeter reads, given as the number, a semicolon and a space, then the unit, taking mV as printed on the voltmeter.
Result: 65; mV
